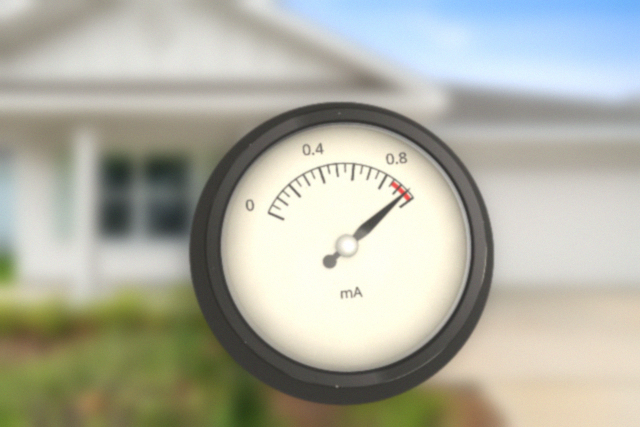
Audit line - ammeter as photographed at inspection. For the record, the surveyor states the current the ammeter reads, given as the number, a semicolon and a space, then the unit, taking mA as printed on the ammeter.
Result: 0.95; mA
